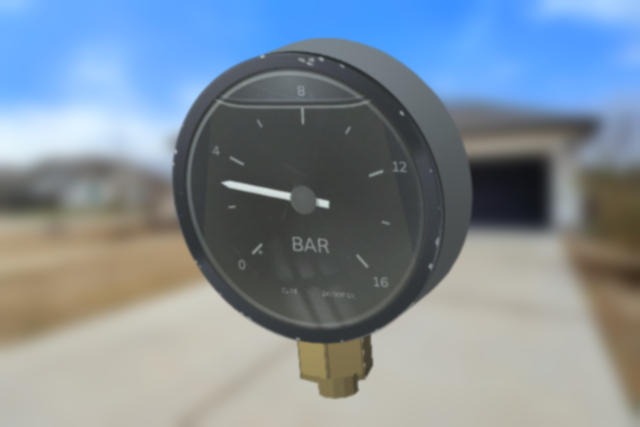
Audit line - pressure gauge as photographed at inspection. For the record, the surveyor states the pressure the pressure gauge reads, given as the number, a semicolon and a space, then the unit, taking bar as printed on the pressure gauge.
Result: 3; bar
